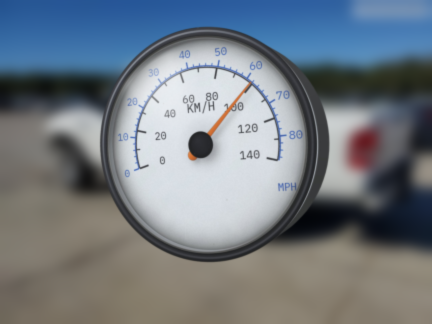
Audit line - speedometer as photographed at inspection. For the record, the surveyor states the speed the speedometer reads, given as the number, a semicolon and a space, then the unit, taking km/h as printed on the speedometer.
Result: 100; km/h
